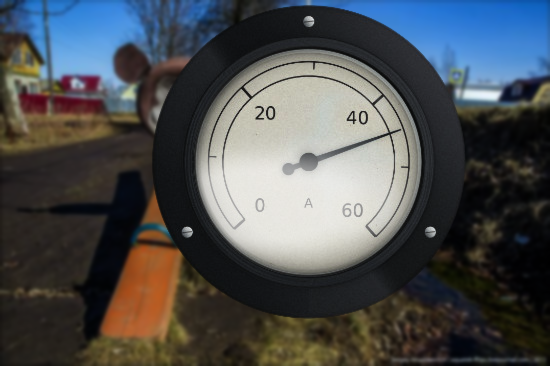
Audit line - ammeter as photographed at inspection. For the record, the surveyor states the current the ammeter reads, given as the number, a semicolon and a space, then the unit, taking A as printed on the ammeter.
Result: 45; A
